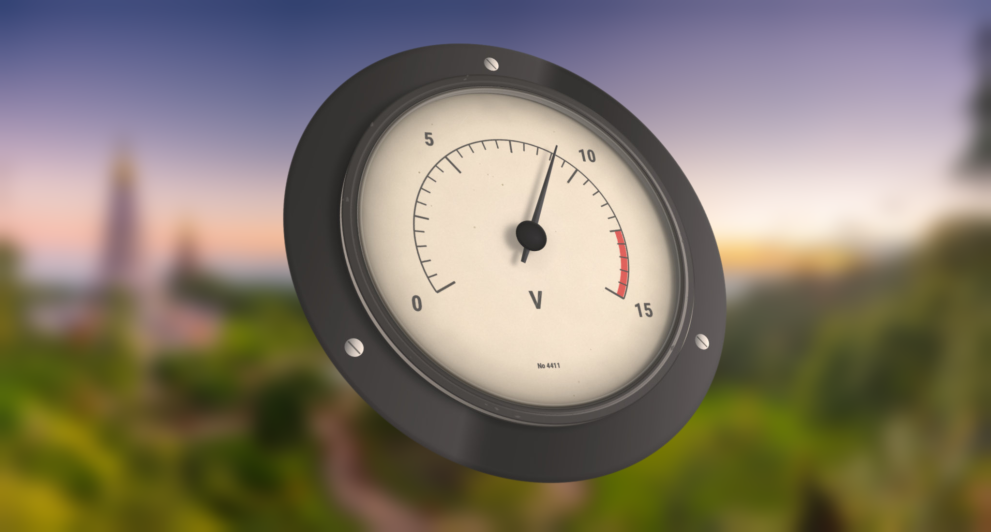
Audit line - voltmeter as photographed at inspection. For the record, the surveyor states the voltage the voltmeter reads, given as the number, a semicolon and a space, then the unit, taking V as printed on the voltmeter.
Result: 9; V
